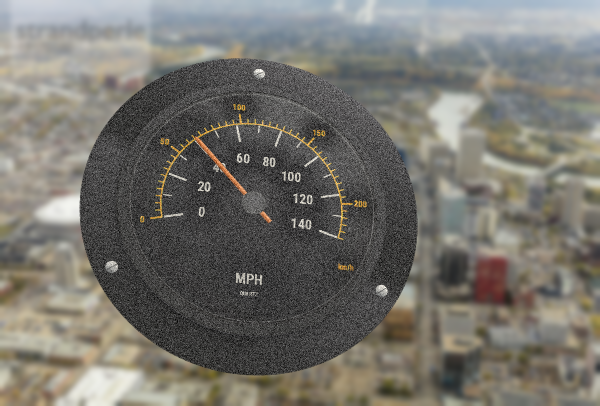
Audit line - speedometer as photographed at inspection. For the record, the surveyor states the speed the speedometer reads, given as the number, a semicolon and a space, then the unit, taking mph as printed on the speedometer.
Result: 40; mph
